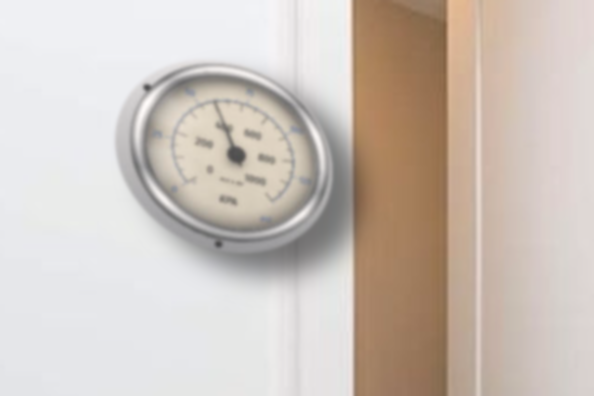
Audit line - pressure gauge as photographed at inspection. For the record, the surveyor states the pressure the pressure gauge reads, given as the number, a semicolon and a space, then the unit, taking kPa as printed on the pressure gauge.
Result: 400; kPa
